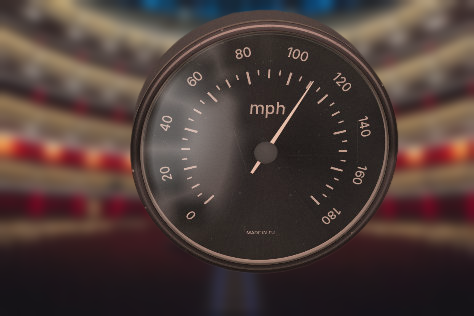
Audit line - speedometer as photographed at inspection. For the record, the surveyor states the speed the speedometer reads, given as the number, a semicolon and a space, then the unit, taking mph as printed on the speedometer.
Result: 110; mph
